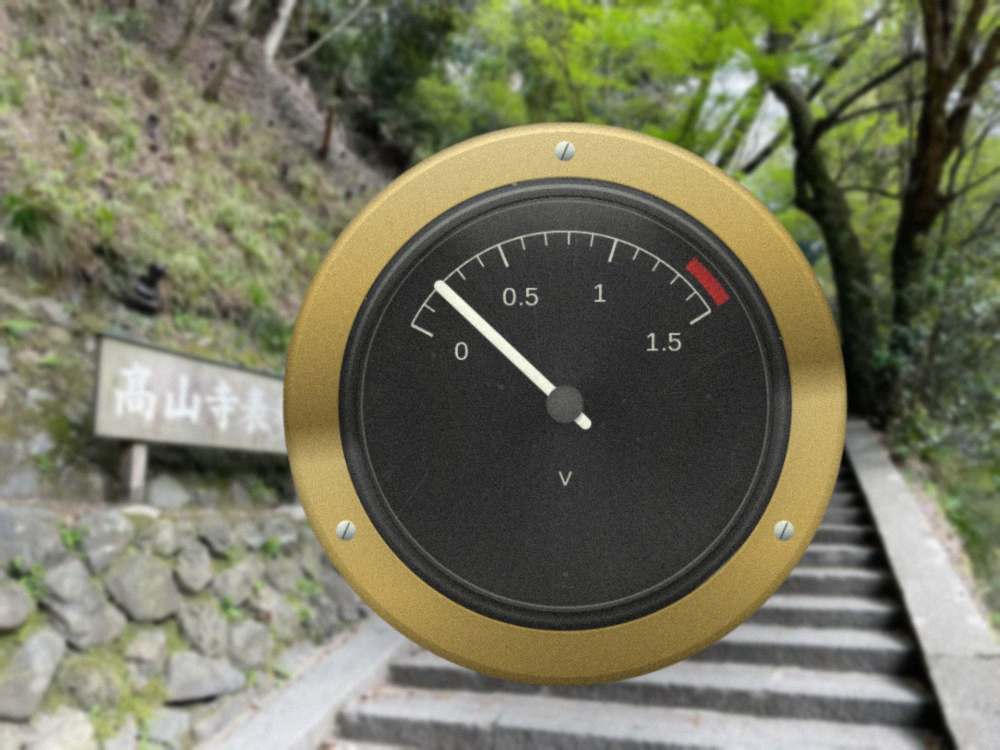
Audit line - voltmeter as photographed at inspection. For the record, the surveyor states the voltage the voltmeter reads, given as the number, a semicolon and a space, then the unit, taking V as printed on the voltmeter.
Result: 0.2; V
